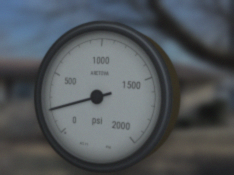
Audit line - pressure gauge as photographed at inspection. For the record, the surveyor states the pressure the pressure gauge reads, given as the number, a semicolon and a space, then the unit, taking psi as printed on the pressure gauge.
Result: 200; psi
